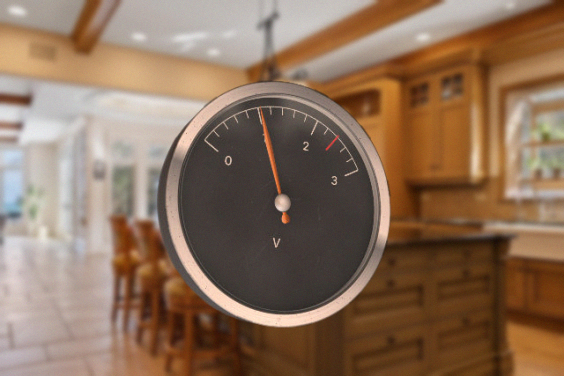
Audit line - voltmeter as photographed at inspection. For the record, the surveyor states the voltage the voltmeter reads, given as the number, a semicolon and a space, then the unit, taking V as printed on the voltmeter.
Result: 1; V
